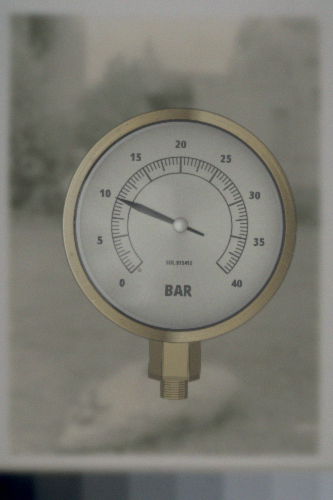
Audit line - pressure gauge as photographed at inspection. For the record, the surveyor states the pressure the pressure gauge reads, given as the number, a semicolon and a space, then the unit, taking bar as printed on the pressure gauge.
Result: 10; bar
